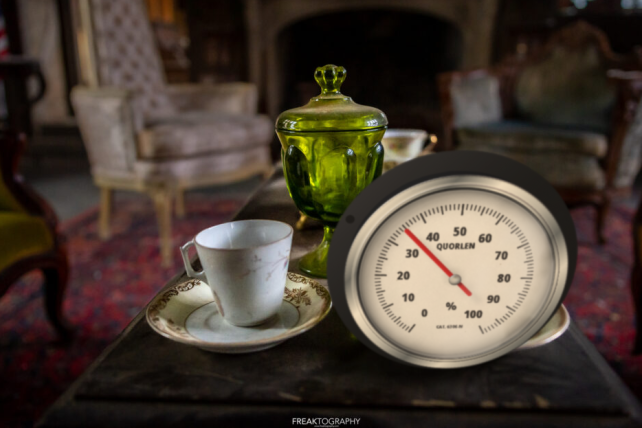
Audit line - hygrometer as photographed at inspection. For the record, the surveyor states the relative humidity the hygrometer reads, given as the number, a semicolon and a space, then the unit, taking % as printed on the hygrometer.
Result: 35; %
